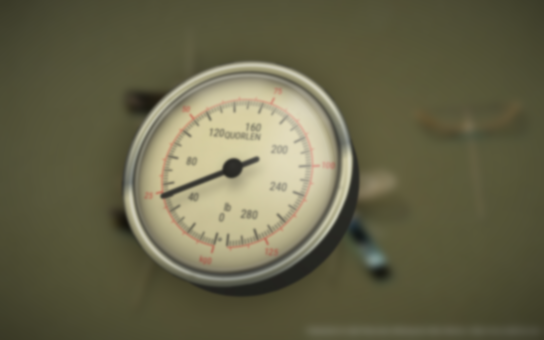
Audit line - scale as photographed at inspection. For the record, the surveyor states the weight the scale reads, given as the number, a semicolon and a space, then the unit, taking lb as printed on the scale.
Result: 50; lb
